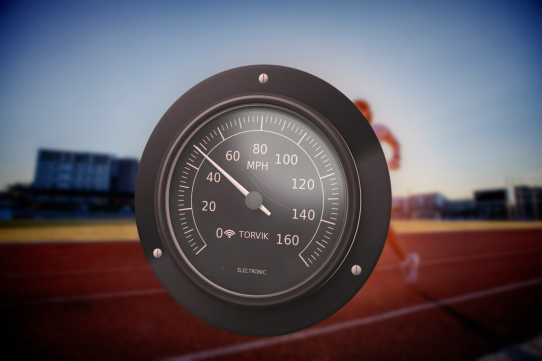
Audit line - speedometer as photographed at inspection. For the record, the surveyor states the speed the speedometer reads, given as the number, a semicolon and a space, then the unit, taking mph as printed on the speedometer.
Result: 48; mph
